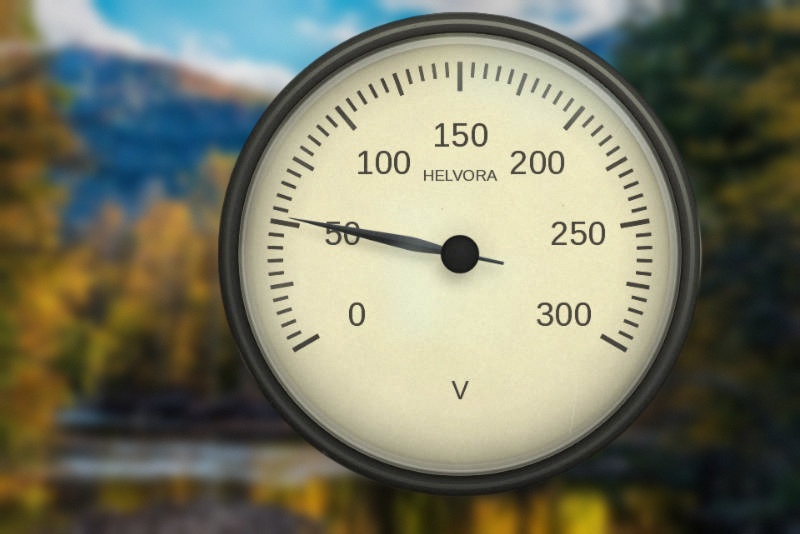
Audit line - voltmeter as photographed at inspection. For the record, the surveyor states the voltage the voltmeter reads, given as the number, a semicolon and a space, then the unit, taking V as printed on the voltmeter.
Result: 52.5; V
